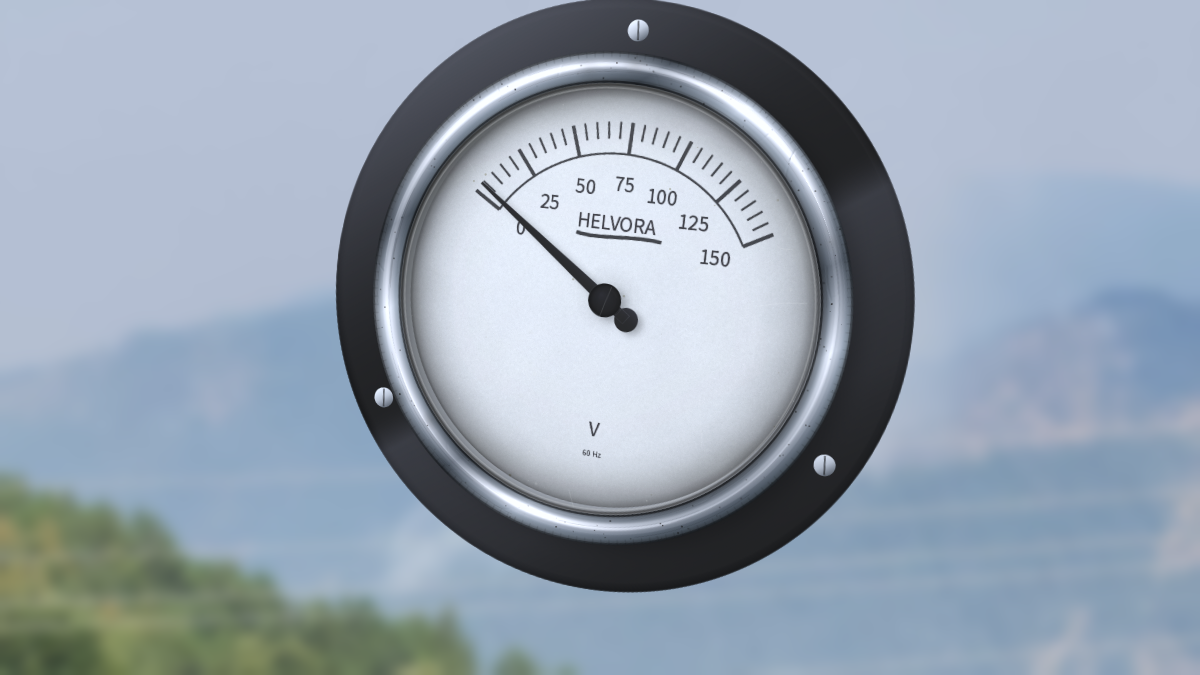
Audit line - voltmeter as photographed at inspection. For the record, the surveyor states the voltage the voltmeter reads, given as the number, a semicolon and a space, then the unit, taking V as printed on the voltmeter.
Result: 5; V
